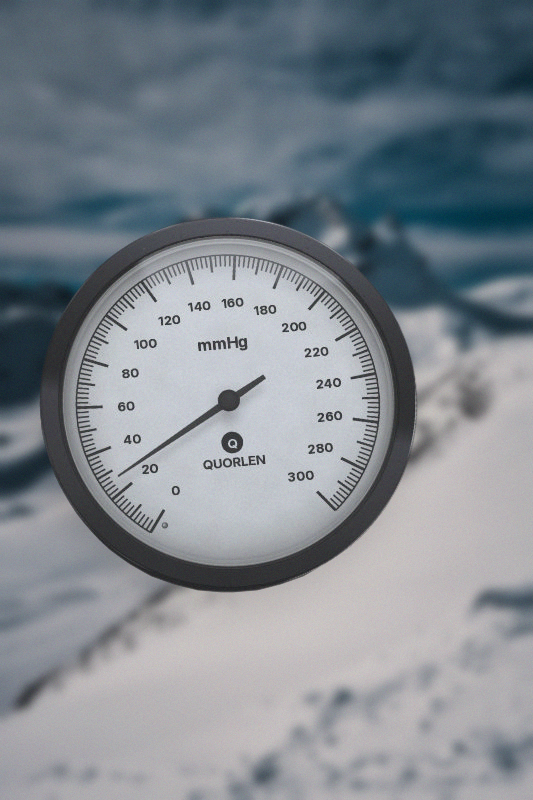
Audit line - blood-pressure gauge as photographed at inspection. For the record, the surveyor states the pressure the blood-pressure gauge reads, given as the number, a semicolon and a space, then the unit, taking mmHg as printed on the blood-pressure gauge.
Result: 26; mmHg
